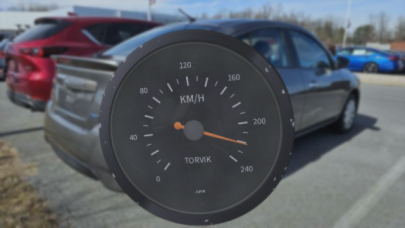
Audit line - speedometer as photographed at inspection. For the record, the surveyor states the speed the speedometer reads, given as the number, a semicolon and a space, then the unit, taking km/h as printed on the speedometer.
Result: 220; km/h
